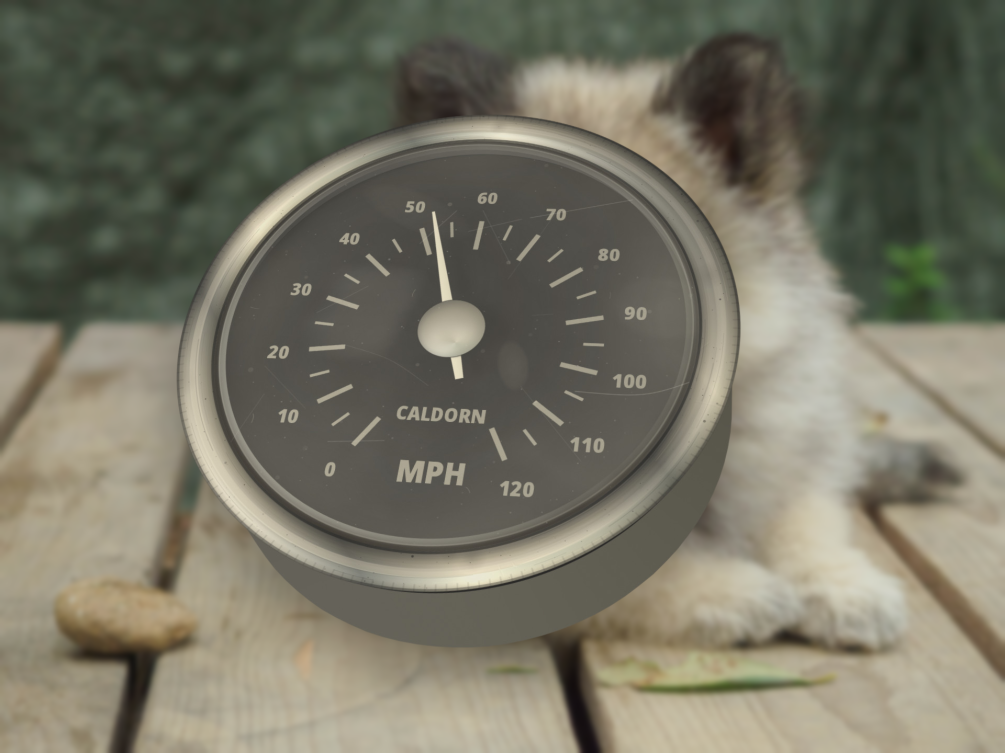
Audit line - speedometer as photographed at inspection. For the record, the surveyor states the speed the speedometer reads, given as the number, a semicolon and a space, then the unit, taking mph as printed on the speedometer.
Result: 52.5; mph
